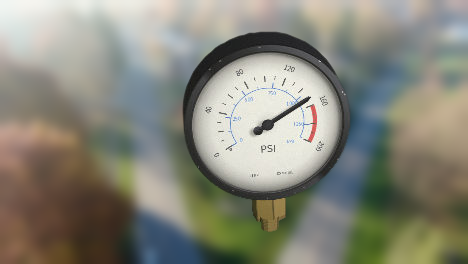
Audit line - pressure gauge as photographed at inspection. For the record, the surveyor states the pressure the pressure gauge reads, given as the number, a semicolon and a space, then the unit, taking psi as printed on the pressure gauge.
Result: 150; psi
